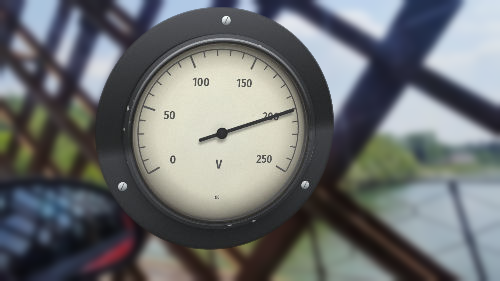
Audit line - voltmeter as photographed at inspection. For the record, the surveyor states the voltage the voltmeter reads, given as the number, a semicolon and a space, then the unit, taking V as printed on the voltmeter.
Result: 200; V
